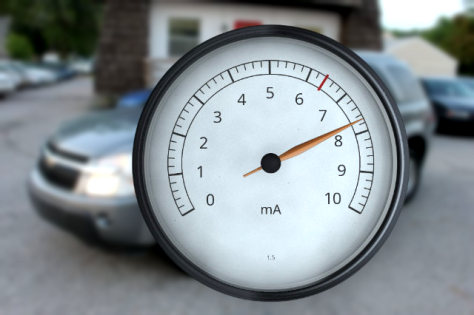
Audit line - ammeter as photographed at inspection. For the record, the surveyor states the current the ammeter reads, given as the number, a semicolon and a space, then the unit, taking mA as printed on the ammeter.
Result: 7.7; mA
